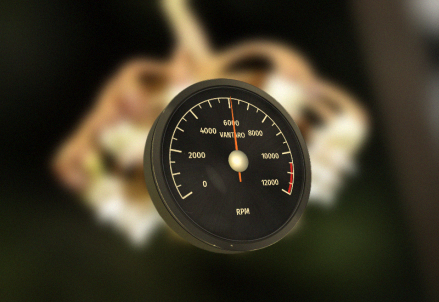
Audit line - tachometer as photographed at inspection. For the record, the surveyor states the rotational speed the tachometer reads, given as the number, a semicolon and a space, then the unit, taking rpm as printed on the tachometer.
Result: 6000; rpm
